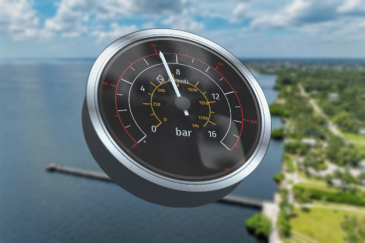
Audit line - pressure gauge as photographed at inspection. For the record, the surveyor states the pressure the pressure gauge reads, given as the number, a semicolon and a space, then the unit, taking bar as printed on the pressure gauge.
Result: 7; bar
